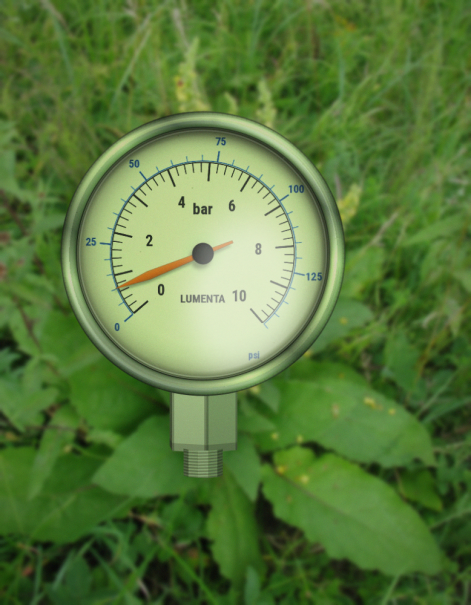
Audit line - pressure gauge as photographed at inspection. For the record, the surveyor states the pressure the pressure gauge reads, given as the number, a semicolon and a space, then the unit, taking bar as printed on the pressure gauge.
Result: 0.7; bar
